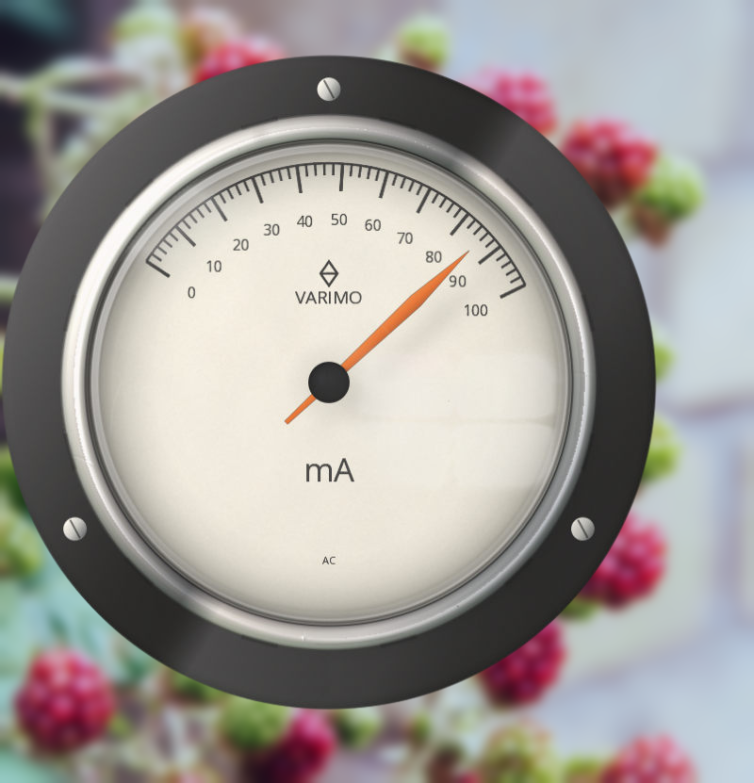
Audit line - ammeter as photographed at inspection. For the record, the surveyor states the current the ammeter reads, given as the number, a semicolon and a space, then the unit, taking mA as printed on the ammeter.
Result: 86; mA
